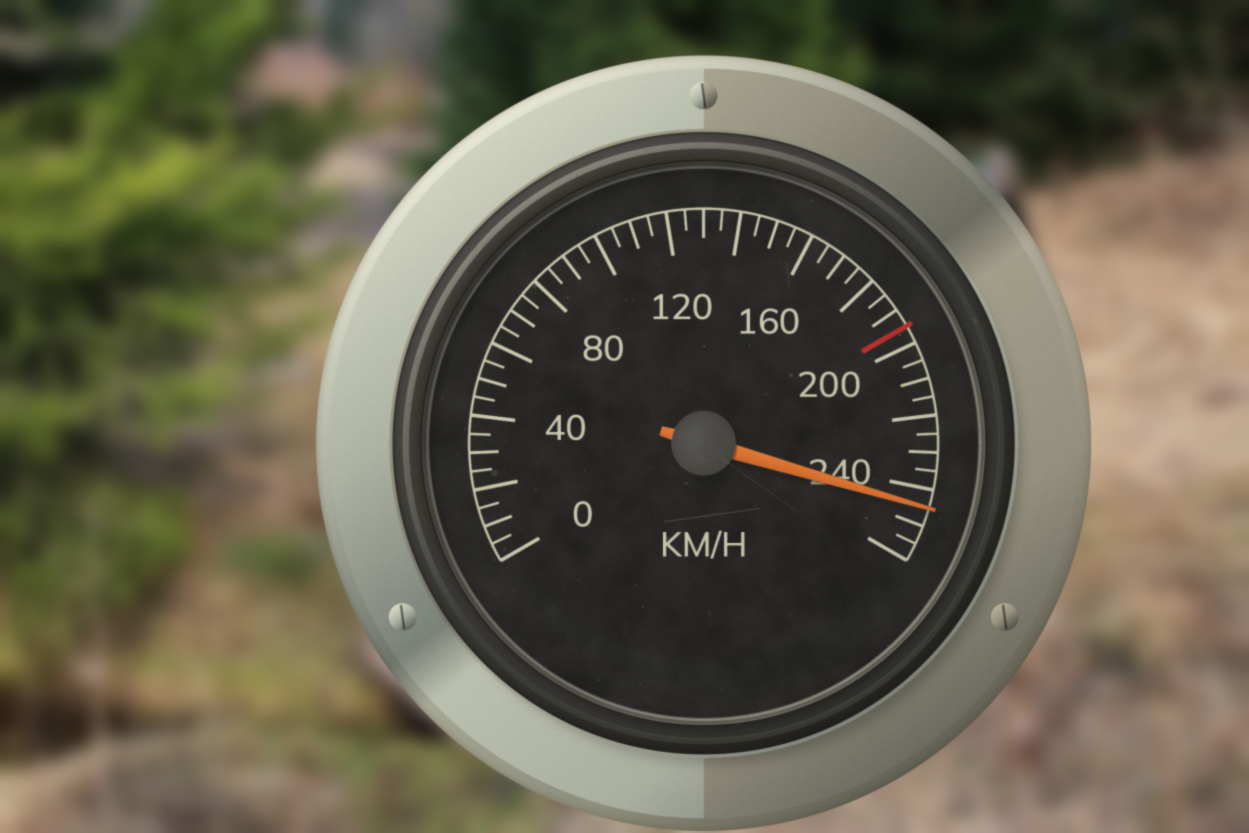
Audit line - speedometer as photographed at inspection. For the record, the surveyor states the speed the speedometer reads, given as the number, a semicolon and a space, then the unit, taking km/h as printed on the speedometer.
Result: 245; km/h
